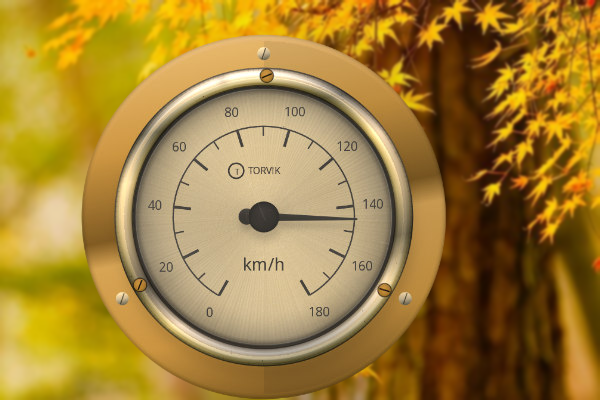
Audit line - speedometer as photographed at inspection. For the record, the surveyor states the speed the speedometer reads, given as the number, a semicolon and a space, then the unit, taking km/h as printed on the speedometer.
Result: 145; km/h
